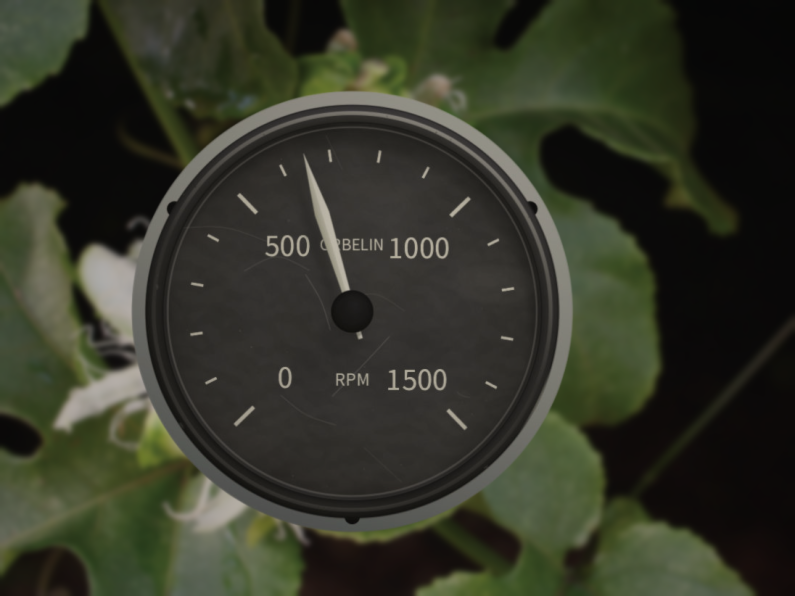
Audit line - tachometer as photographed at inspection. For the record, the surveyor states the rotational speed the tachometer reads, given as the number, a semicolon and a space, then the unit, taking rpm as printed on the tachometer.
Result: 650; rpm
